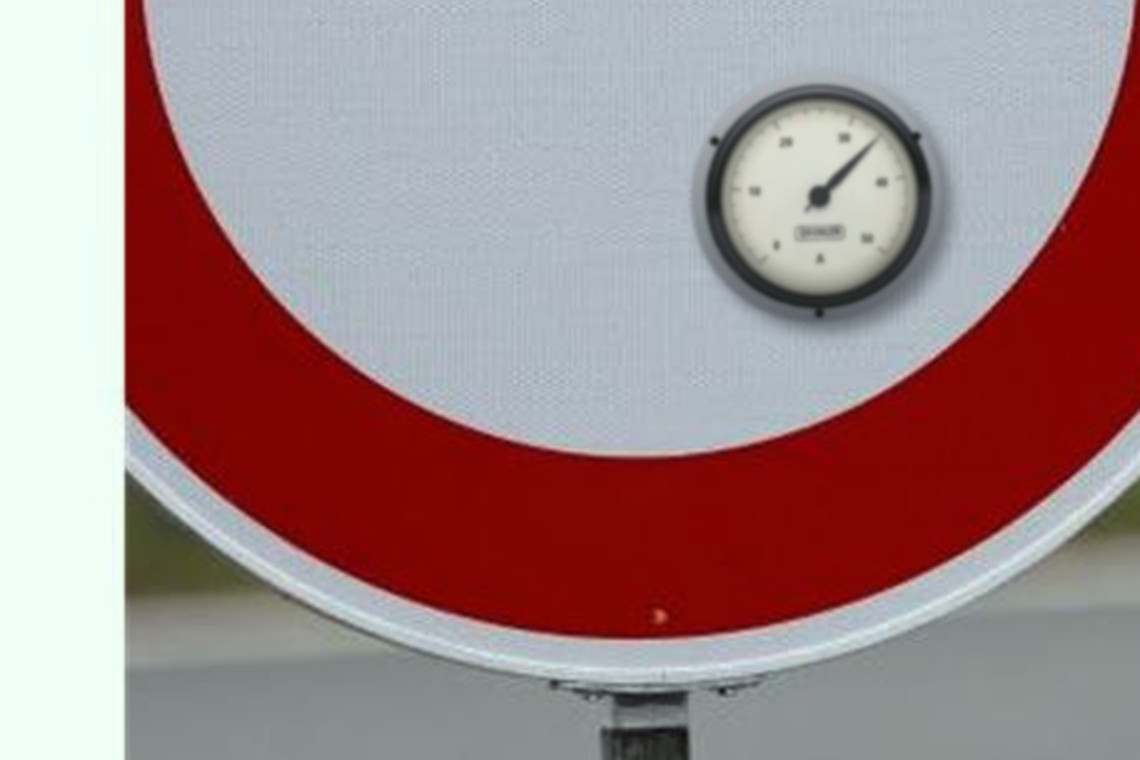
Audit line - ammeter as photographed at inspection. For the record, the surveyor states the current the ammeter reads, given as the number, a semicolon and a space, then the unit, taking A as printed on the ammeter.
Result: 34; A
